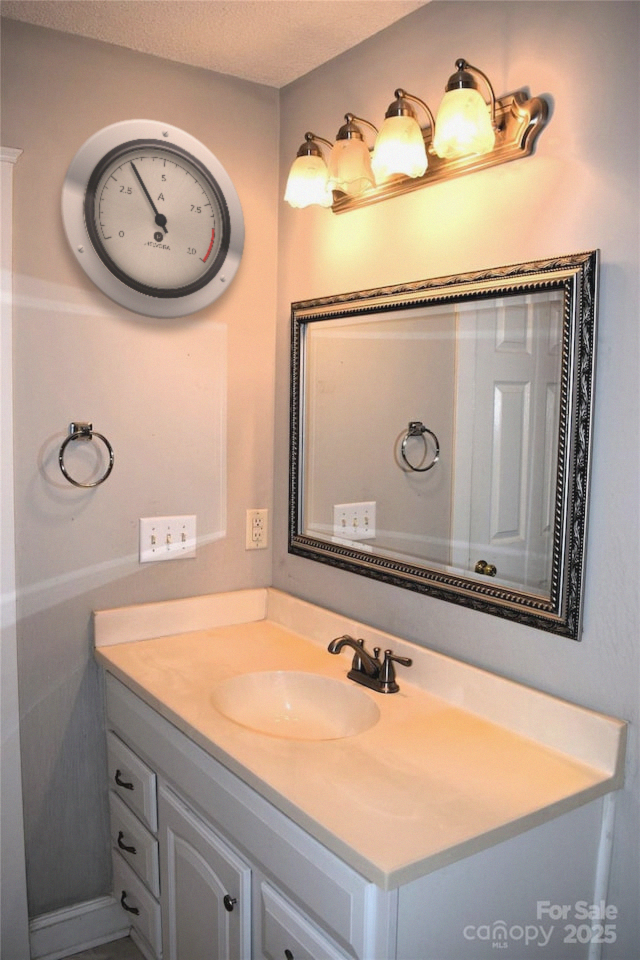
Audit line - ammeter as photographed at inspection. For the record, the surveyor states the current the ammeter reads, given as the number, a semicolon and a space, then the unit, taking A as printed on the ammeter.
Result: 3.5; A
